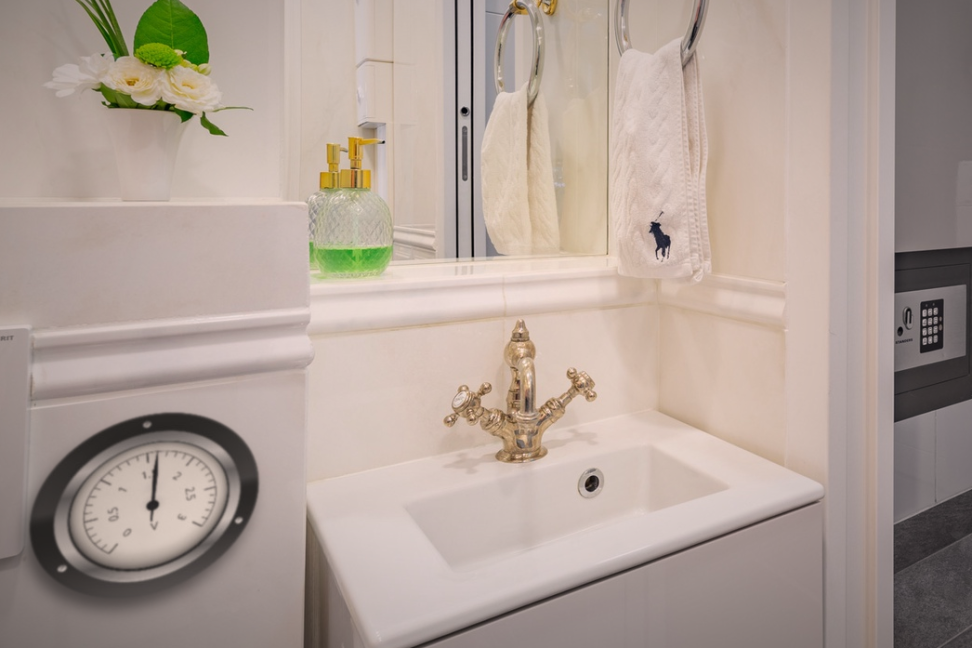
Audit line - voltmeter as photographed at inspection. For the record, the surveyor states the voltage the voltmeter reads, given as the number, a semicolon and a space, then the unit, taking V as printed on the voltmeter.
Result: 1.6; V
